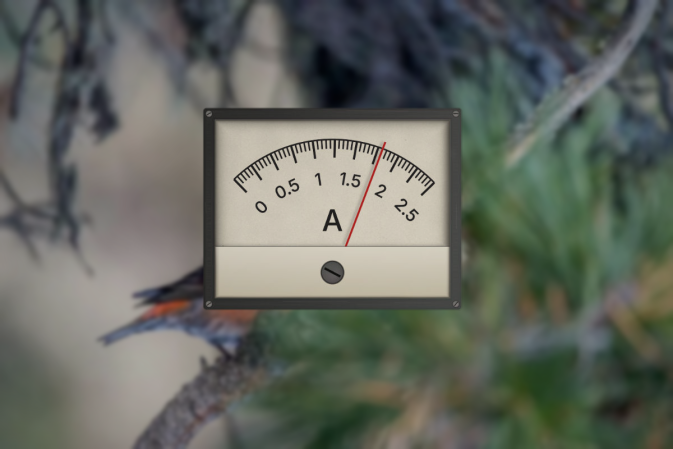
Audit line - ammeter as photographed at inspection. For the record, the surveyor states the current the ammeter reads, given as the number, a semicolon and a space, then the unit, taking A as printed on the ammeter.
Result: 1.8; A
